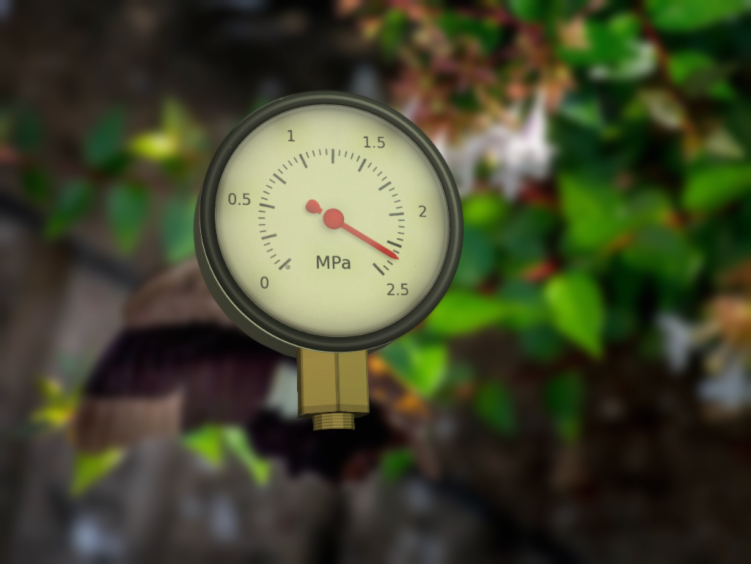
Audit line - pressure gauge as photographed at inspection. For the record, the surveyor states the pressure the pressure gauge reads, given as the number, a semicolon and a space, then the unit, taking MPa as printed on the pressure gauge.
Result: 2.35; MPa
